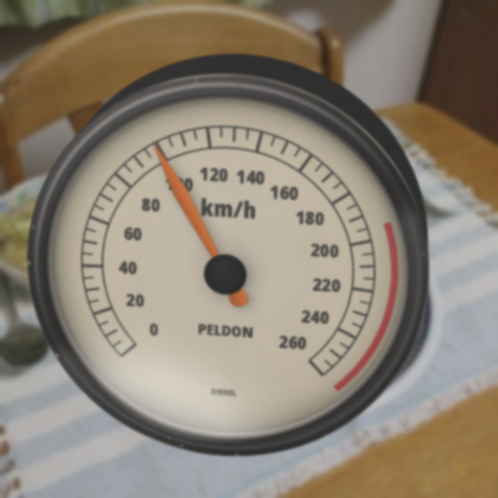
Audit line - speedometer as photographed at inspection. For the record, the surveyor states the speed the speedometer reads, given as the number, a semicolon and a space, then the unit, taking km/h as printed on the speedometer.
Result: 100; km/h
